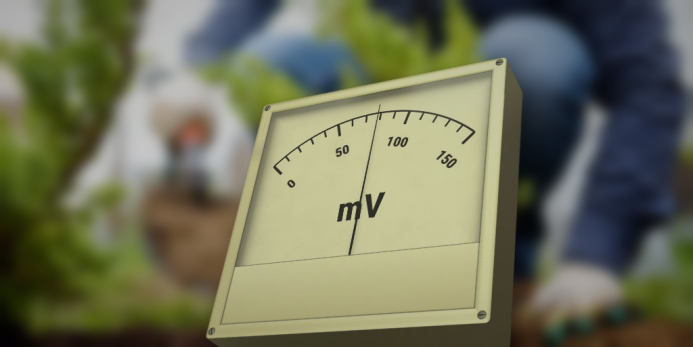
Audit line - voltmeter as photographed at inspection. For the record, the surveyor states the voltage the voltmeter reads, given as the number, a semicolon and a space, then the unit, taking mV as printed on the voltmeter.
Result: 80; mV
